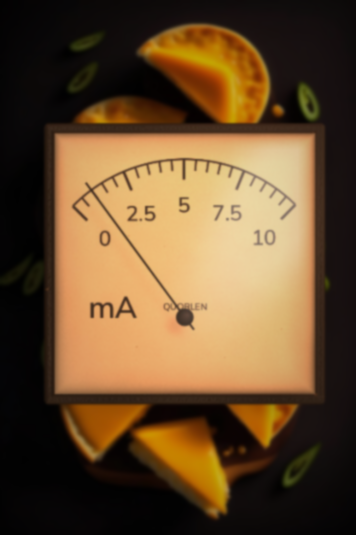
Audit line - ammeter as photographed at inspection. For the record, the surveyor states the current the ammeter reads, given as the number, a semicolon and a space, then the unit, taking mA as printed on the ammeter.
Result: 1; mA
